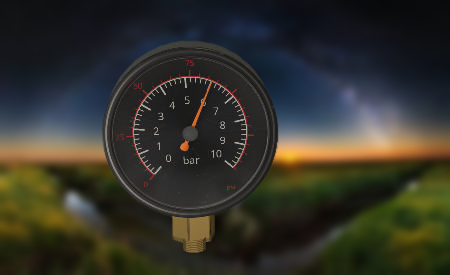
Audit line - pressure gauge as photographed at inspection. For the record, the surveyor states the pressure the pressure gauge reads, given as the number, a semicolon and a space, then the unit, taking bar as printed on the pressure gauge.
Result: 6; bar
